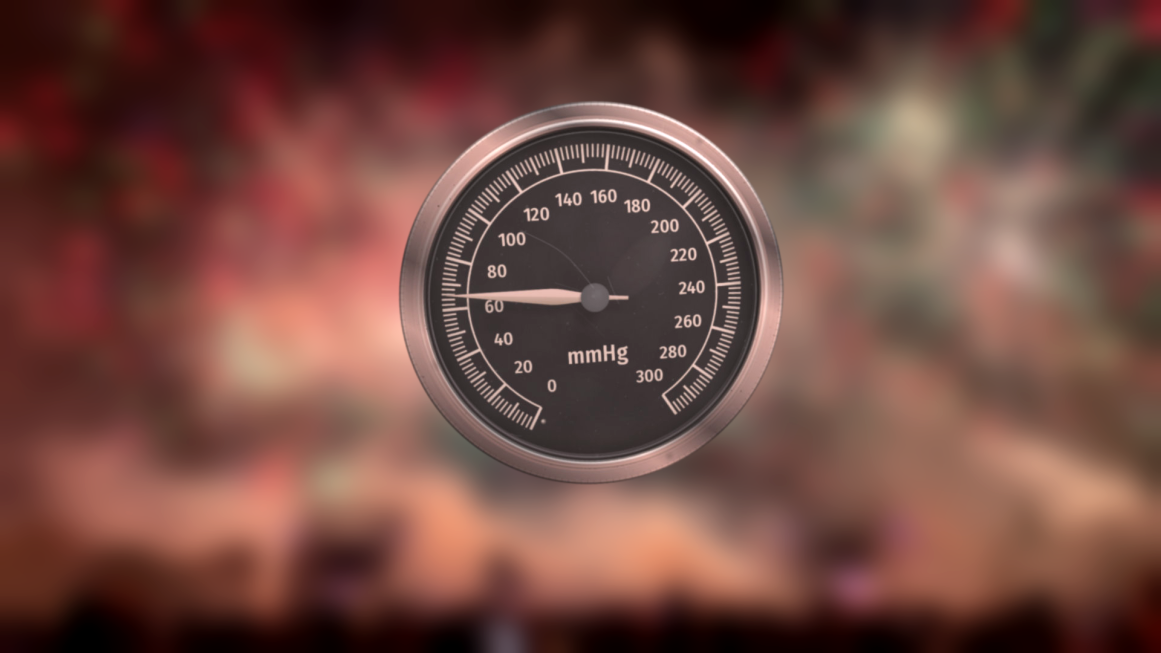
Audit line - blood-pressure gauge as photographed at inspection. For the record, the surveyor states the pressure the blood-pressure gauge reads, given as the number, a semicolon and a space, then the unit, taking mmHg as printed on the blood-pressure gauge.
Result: 66; mmHg
